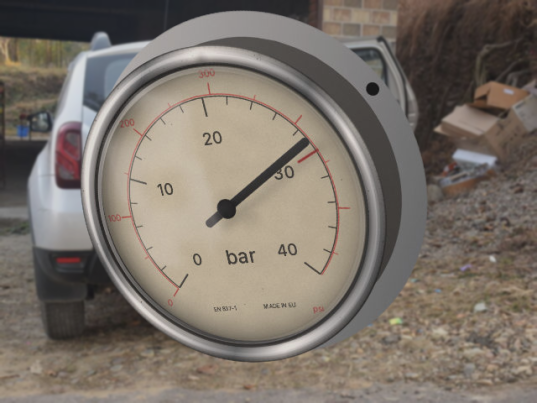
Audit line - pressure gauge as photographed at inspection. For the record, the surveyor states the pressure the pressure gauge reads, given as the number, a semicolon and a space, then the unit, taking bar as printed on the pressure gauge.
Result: 29; bar
